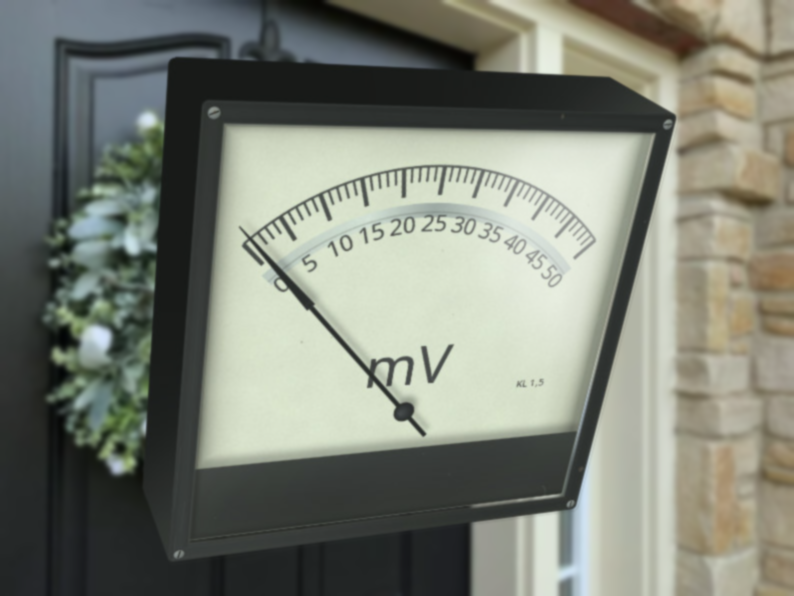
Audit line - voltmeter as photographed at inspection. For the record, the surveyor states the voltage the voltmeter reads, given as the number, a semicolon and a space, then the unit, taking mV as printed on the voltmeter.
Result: 1; mV
